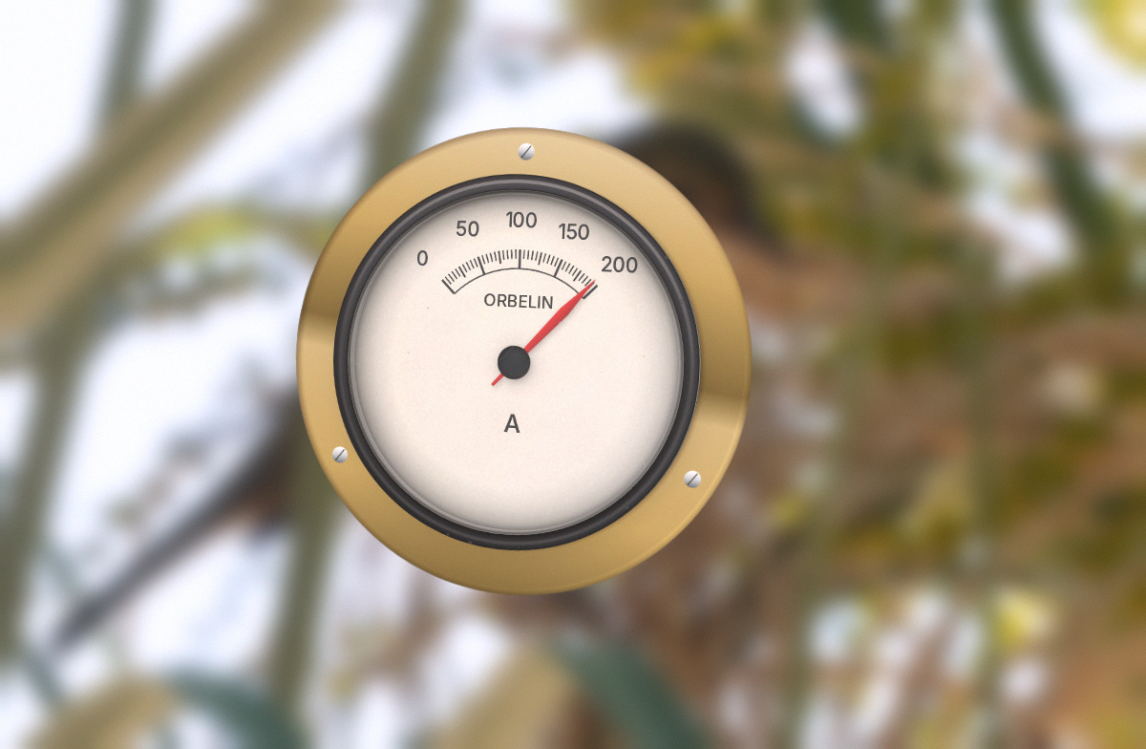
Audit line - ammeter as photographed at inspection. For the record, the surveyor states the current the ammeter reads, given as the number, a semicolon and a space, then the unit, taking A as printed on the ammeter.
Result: 195; A
